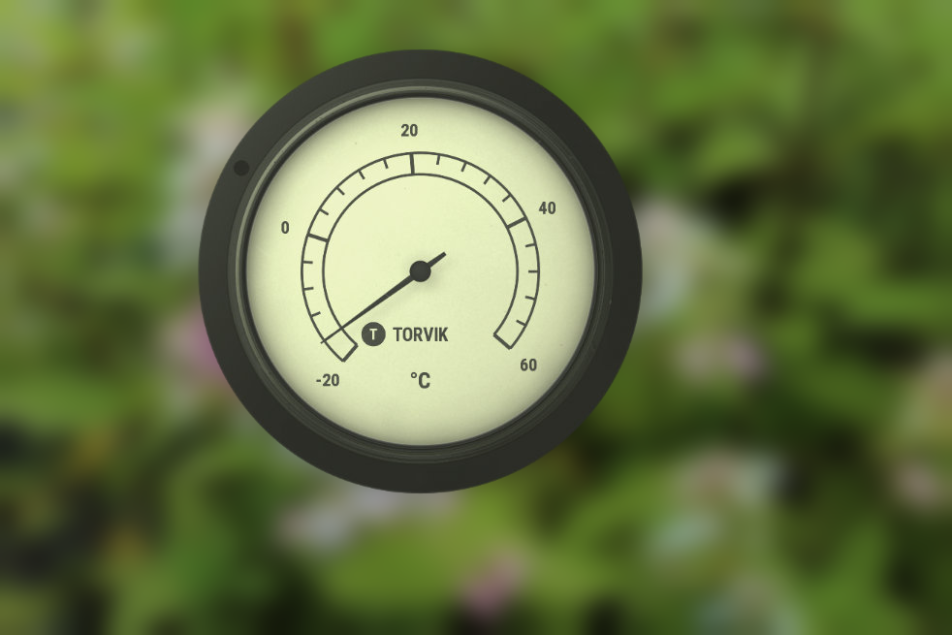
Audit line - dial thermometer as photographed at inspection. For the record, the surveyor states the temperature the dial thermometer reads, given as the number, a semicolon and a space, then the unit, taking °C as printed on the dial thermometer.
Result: -16; °C
